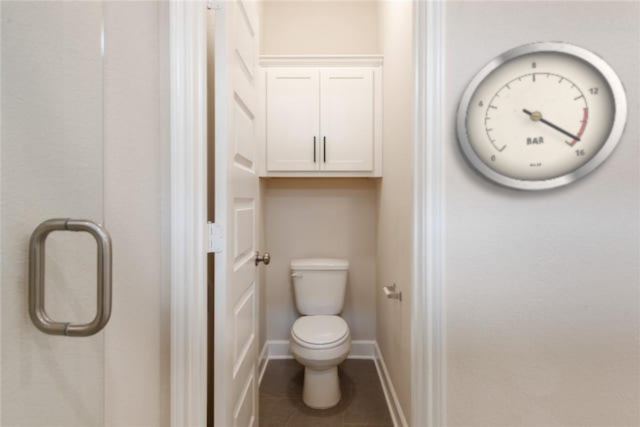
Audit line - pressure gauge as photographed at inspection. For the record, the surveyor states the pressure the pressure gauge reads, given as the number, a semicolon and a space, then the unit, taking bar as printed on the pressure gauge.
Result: 15.5; bar
